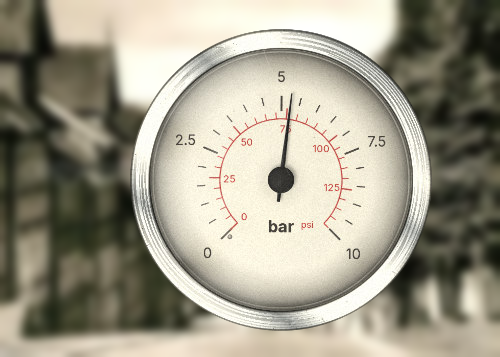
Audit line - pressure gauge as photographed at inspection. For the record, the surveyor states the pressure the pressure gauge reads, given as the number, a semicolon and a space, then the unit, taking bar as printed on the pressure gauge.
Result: 5.25; bar
